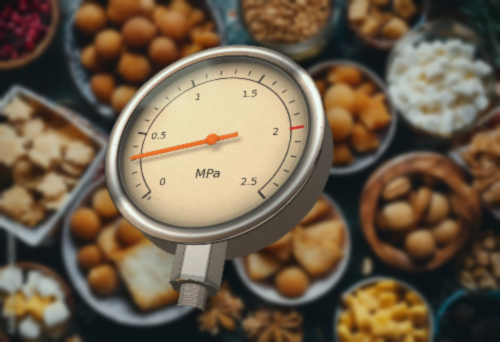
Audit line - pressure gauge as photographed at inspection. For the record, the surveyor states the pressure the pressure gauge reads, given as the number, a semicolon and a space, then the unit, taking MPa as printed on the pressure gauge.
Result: 0.3; MPa
